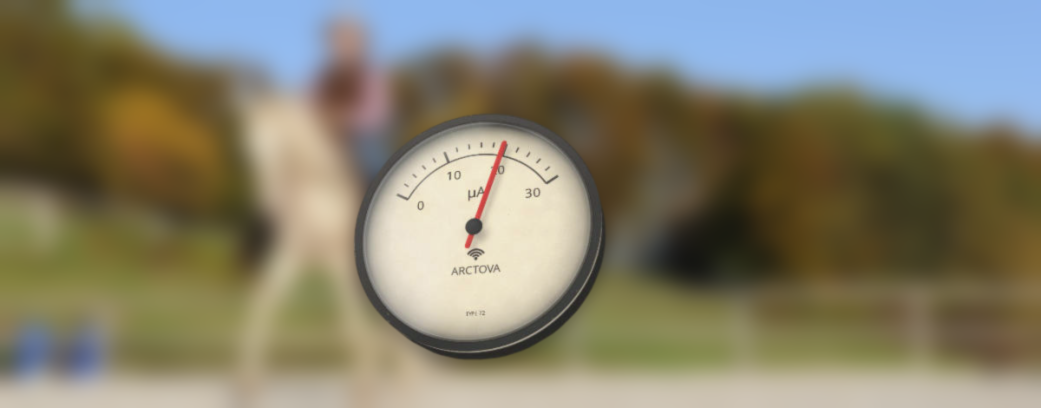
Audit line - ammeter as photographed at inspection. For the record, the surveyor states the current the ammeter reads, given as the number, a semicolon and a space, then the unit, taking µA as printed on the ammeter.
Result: 20; µA
